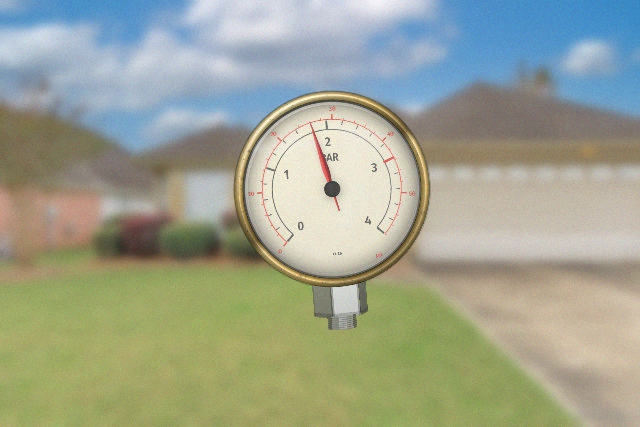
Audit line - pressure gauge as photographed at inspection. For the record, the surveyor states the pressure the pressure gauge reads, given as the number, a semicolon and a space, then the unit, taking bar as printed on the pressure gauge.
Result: 1.8; bar
